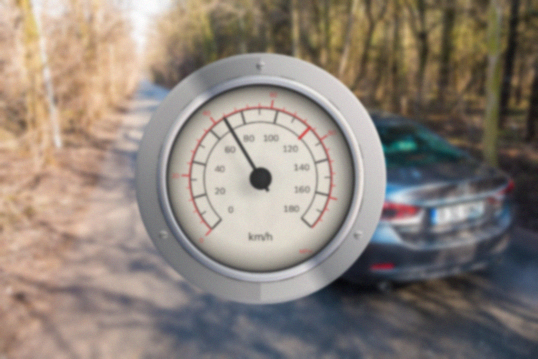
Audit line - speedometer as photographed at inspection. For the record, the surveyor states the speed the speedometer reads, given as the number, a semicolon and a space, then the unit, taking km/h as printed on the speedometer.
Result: 70; km/h
